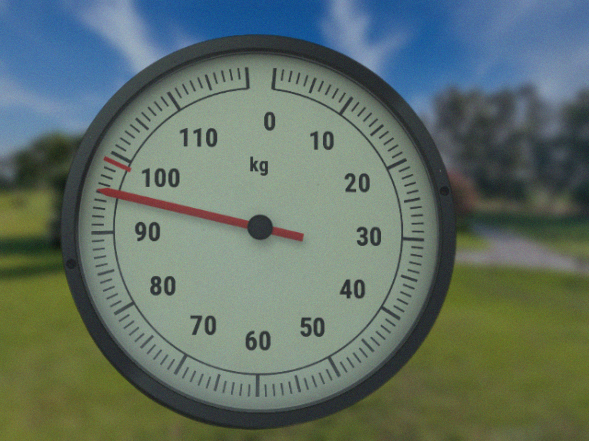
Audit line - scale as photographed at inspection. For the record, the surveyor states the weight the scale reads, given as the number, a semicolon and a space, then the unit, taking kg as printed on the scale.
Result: 95; kg
